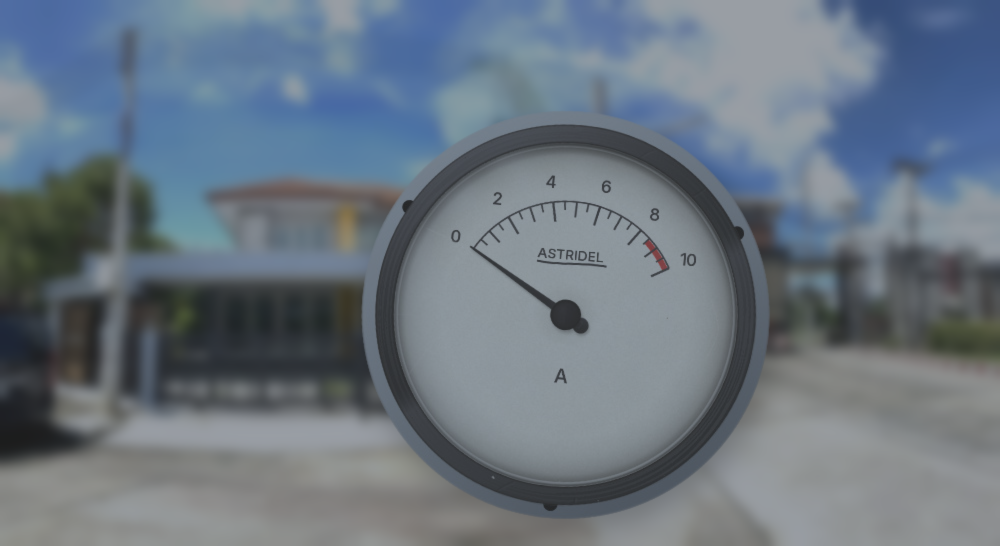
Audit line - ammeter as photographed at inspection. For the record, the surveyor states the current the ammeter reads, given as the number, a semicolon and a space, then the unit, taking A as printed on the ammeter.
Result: 0; A
